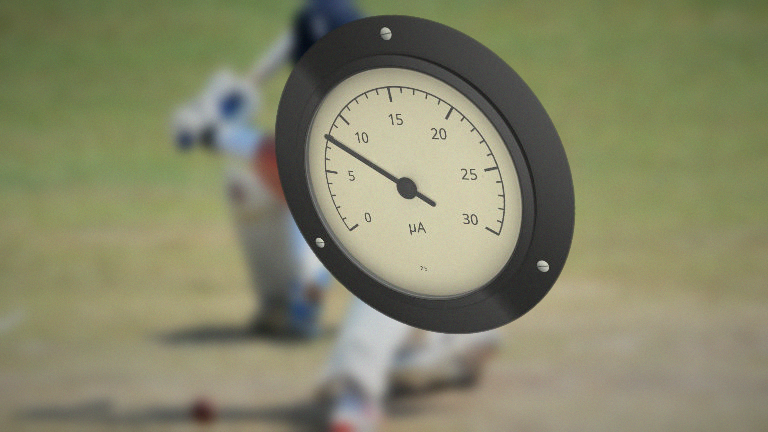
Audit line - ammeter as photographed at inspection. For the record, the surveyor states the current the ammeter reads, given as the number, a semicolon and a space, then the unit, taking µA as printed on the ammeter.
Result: 8; µA
